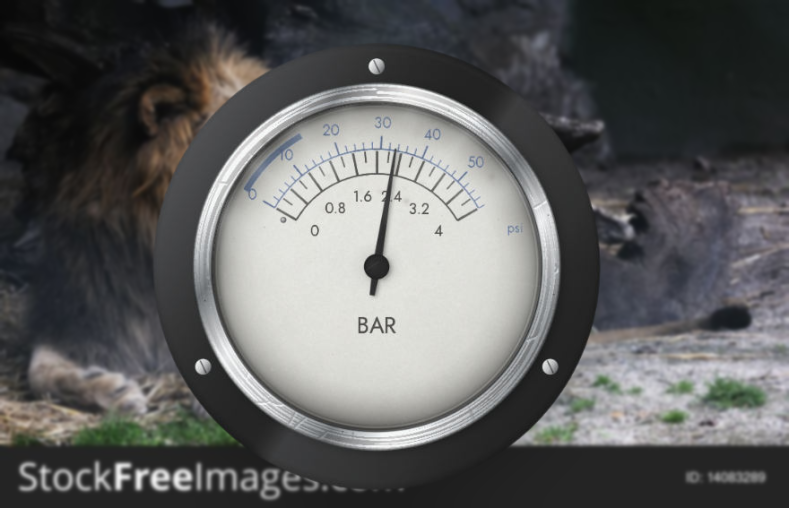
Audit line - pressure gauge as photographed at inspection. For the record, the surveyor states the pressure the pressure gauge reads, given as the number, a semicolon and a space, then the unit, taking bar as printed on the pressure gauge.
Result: 2.3; bar
